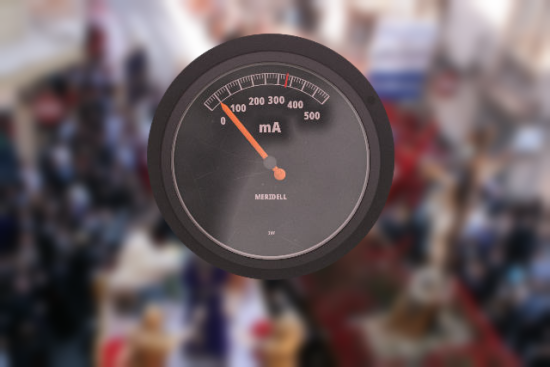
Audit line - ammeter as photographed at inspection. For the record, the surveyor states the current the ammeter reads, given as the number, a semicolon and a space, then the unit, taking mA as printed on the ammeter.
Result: 50; mA
